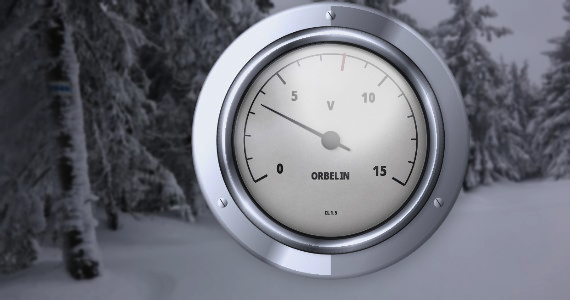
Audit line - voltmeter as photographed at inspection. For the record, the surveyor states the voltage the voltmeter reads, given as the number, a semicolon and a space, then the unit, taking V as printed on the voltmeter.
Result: 3.5; V
